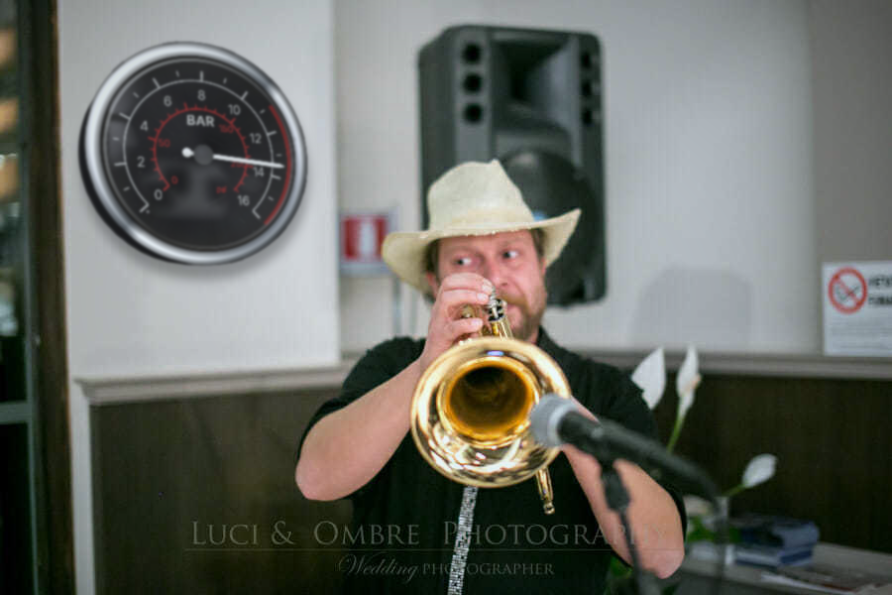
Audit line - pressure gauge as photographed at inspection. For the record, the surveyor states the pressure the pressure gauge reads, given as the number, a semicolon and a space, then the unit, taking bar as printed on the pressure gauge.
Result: 13.5; bar
